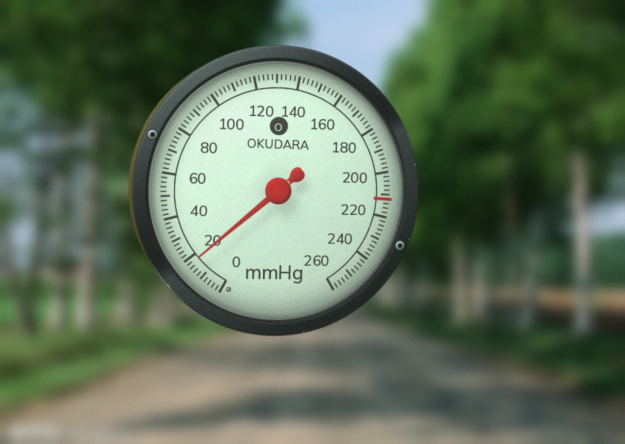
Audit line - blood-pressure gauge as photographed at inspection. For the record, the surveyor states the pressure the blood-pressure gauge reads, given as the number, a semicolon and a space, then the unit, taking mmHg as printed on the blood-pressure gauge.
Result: 18; mmHg
